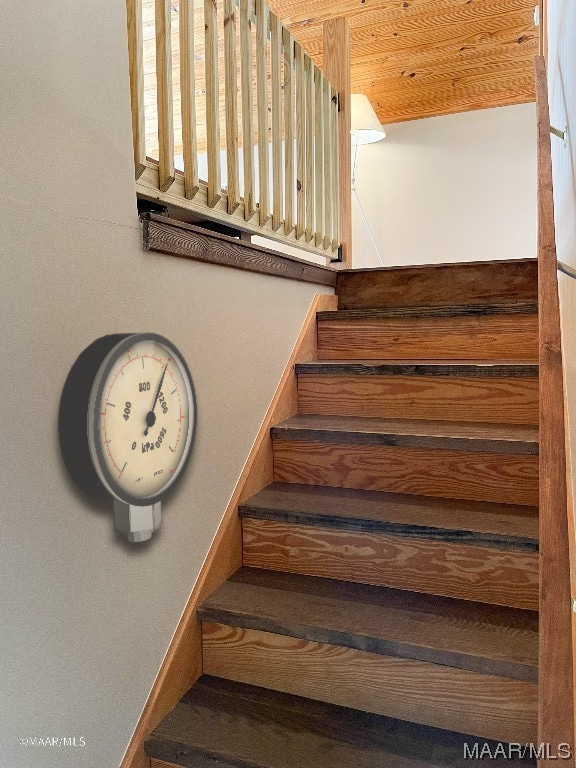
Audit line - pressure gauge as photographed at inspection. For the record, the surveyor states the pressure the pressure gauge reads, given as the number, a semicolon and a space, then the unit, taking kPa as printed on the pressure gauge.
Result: 1000; kPa
